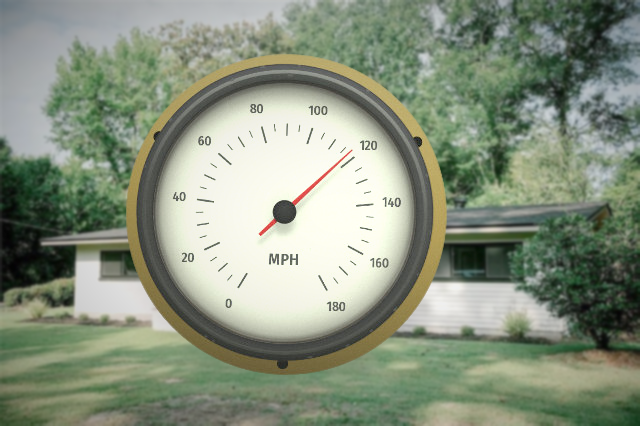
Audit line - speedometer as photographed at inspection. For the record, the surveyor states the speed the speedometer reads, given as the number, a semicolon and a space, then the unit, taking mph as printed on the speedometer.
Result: 117.5; mph
